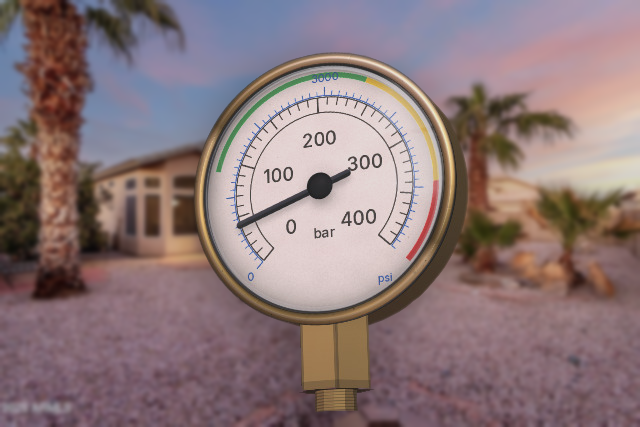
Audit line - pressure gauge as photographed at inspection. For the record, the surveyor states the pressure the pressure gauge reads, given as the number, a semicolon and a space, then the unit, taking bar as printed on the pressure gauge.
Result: 40; bar
